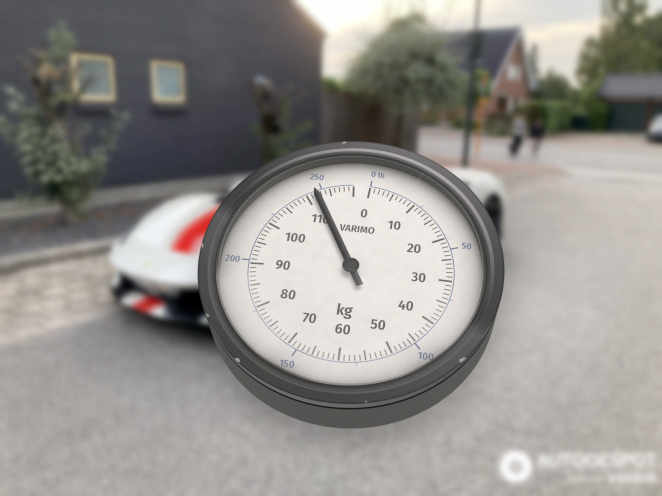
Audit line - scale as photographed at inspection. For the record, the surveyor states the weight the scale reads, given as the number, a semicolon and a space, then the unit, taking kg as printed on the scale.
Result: 112; kg
